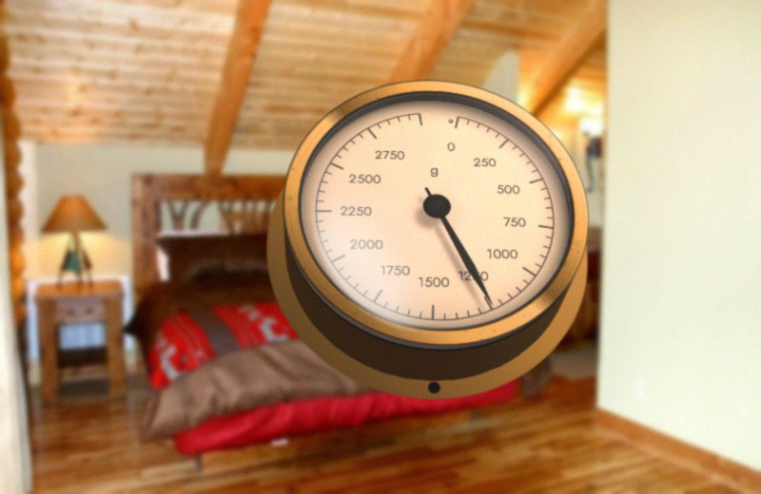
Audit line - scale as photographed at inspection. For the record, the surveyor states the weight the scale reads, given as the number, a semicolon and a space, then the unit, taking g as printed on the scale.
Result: 1250; g
